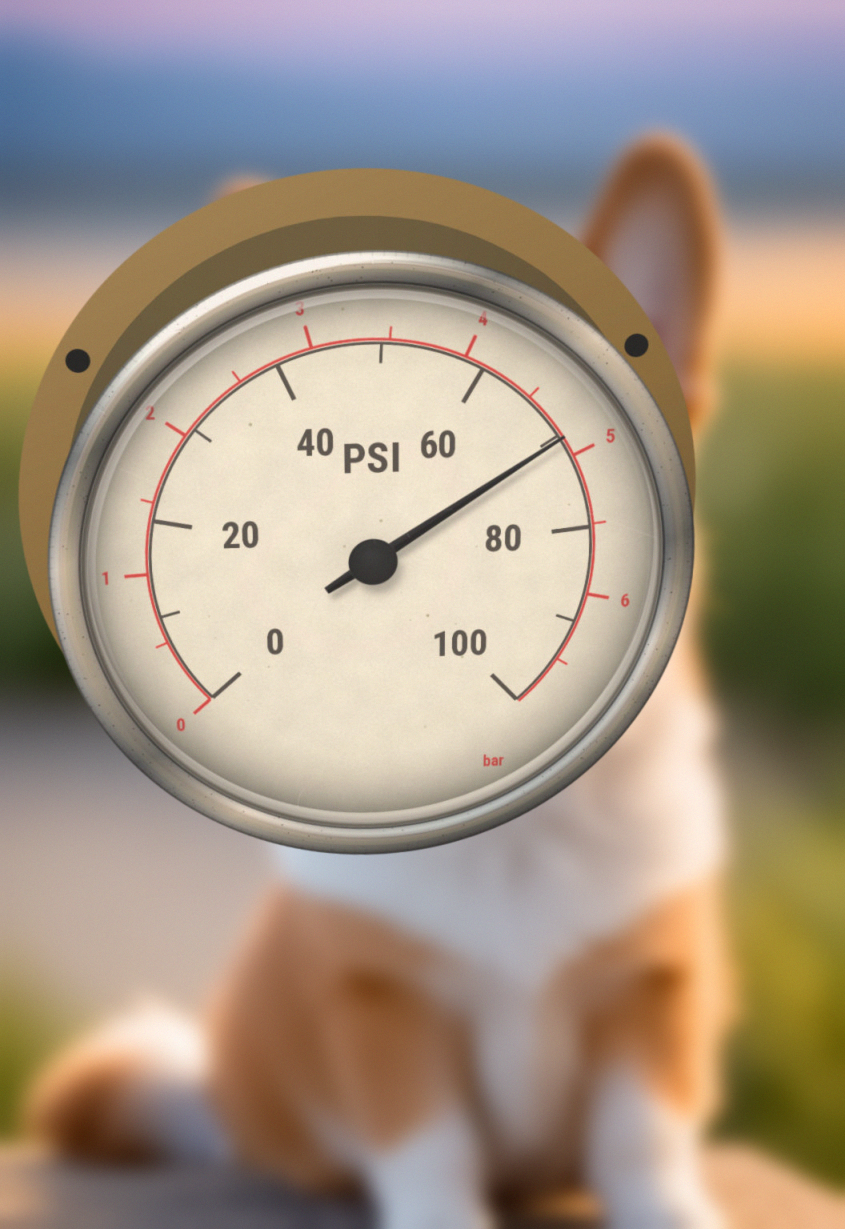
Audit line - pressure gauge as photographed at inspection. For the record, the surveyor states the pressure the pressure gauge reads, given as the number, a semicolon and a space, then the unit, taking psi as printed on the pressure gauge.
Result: 70; psi
